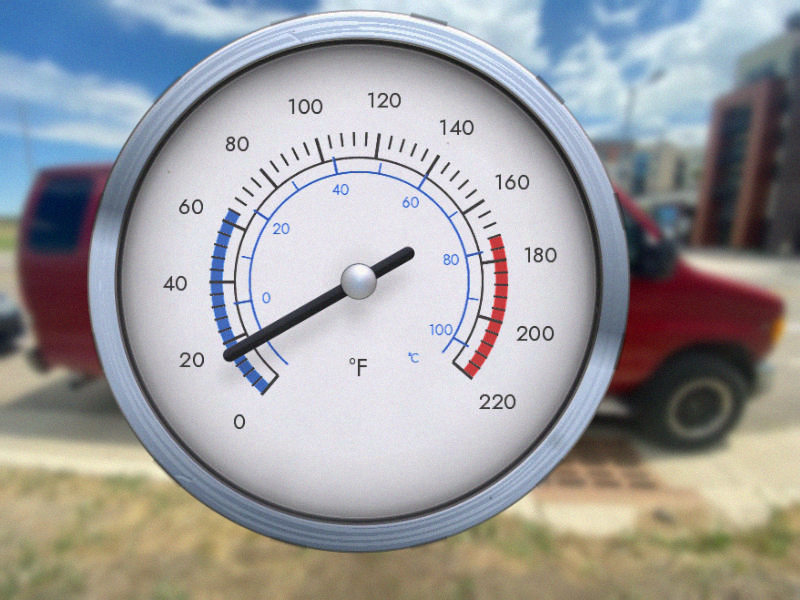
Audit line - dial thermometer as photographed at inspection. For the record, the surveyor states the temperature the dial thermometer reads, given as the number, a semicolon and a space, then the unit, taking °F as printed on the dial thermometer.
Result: 16; °F
